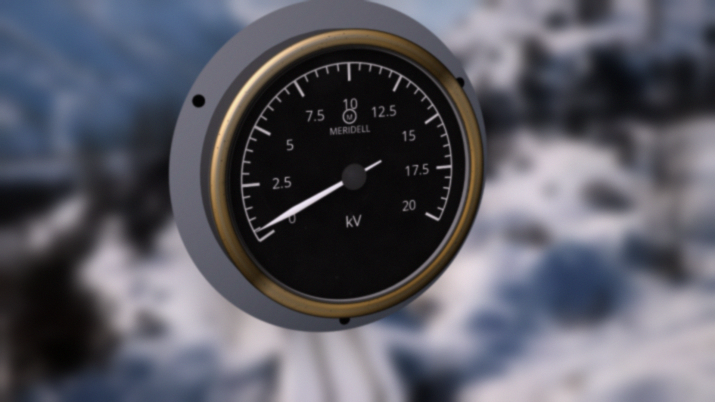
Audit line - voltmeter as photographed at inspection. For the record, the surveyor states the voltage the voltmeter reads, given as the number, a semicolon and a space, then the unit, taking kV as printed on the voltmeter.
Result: 0.5; kV
